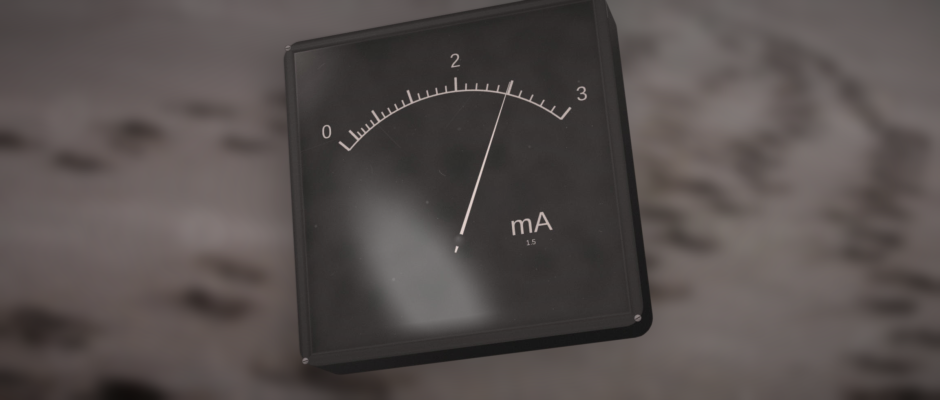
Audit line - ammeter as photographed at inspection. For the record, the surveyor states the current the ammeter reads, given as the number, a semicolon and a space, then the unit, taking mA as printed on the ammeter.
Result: 2.5; mA
